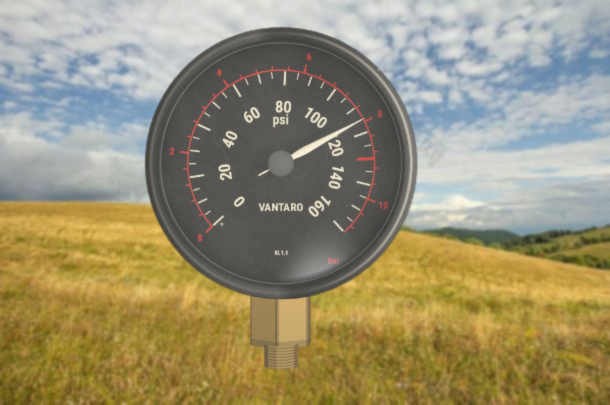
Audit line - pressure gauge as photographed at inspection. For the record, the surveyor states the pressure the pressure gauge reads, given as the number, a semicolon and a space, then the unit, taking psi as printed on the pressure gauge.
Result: 115; psi
